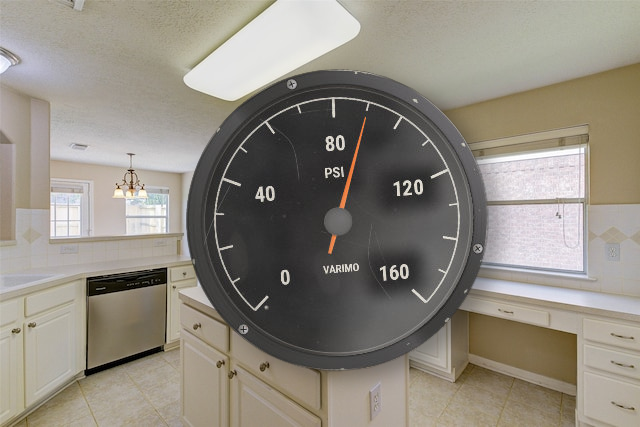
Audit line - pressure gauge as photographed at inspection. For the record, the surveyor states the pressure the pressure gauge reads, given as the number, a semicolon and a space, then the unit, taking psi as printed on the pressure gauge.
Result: 90; psi
